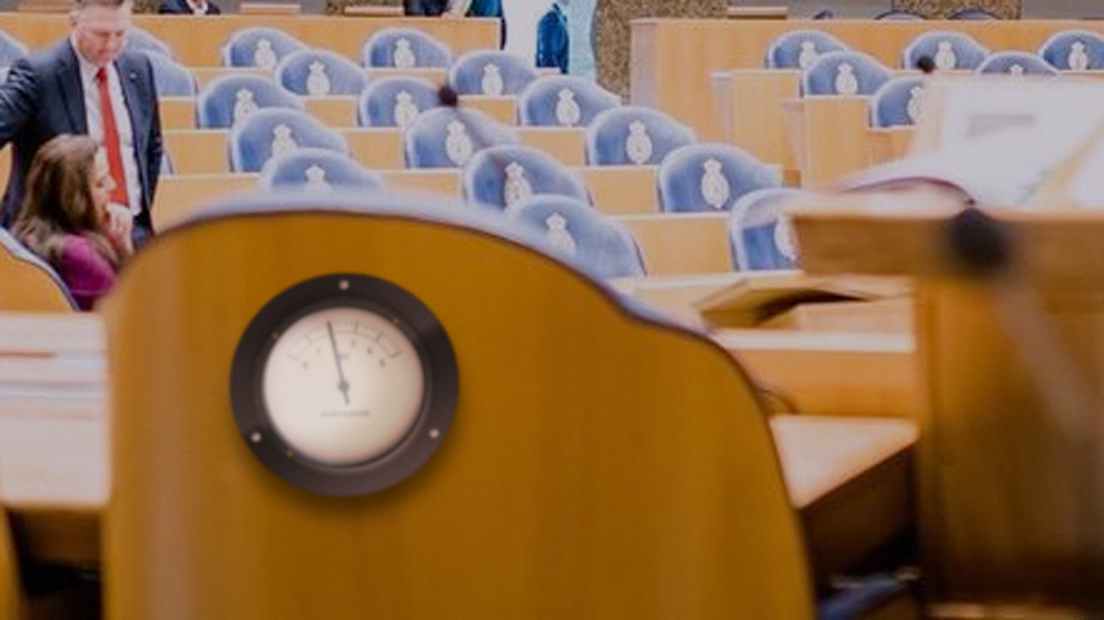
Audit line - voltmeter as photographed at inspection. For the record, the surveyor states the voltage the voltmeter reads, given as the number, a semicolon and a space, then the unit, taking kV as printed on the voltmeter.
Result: 2; kV
